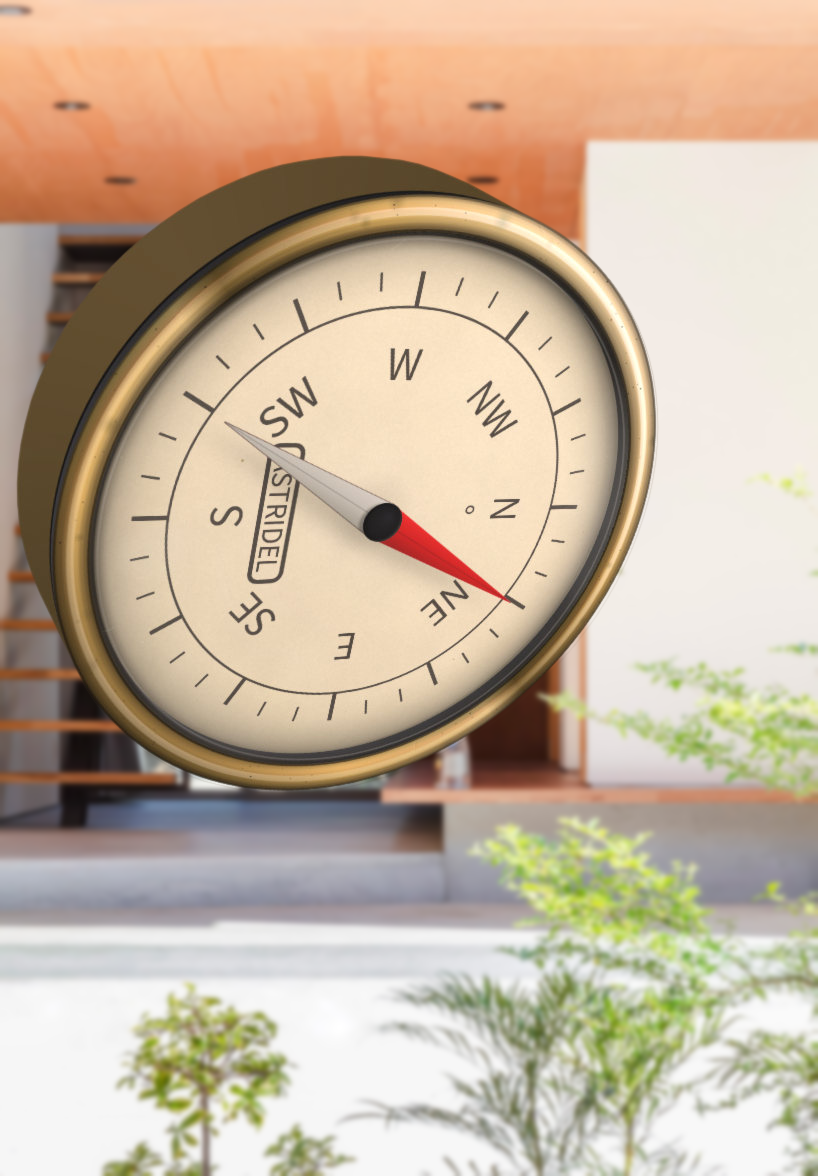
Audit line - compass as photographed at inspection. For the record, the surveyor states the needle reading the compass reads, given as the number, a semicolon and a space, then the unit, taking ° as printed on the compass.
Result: 30; °
